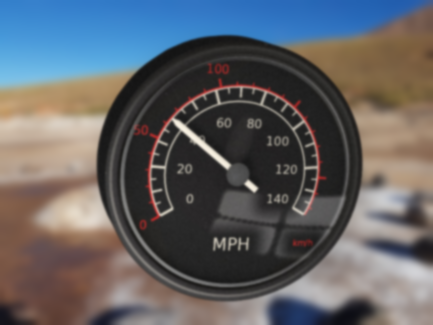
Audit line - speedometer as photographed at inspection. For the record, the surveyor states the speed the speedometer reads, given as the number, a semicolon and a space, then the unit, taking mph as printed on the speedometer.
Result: 40; mph
